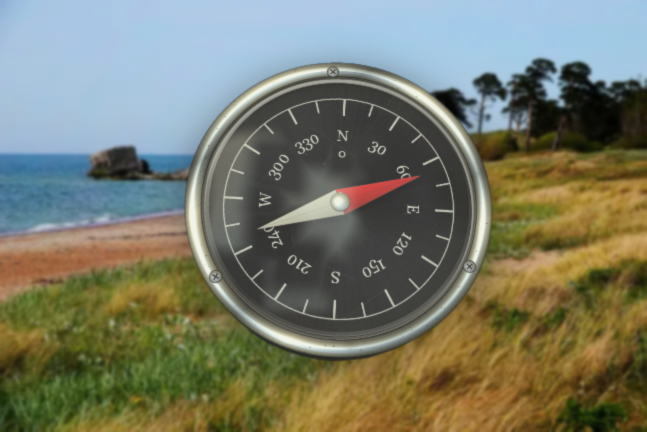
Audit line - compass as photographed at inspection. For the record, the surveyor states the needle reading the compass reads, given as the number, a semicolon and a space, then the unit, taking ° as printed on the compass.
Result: 67.5; °
